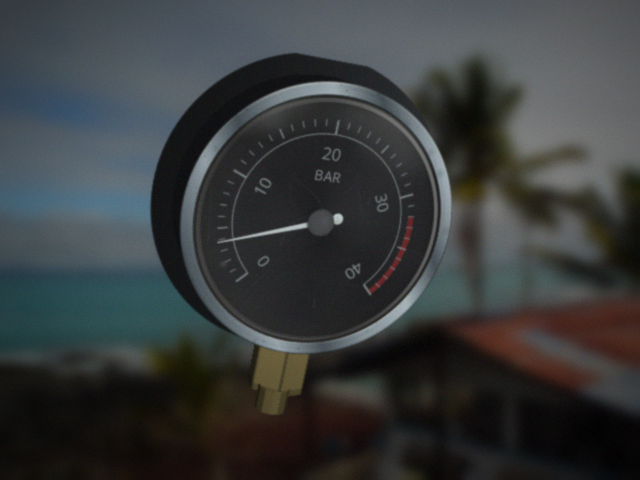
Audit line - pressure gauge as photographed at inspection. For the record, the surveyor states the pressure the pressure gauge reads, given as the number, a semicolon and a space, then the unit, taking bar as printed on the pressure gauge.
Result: 4; bar
